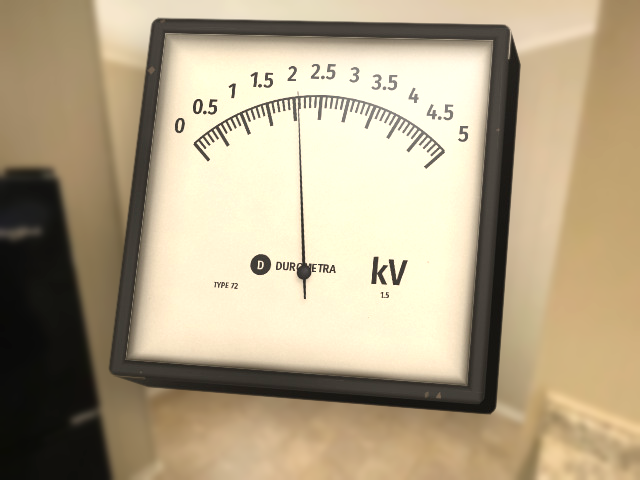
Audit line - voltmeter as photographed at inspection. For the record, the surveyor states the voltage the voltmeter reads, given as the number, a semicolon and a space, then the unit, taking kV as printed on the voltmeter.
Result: 2.1; kV
